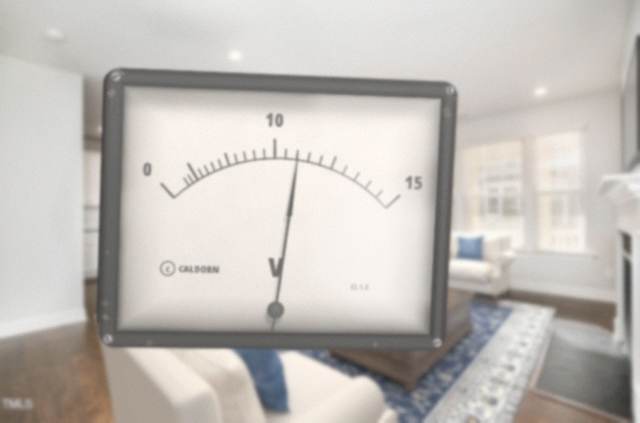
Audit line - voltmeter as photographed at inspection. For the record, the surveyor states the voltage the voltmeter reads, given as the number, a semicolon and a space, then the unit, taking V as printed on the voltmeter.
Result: 11; V
